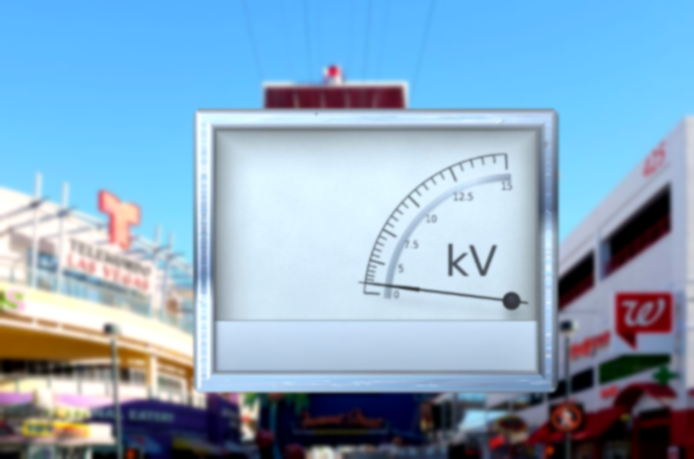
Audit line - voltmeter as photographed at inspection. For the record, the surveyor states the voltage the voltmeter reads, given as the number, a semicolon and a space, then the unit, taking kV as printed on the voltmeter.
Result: 2.5; kV
